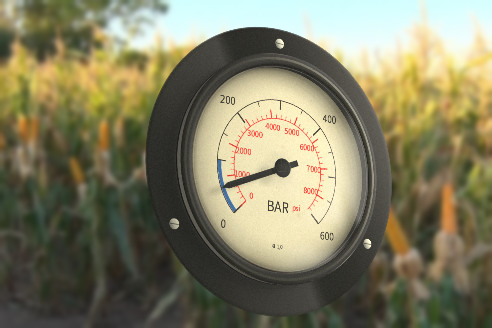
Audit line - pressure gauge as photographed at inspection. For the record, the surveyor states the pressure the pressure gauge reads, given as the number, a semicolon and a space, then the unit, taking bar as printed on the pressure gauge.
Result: 50; bar
